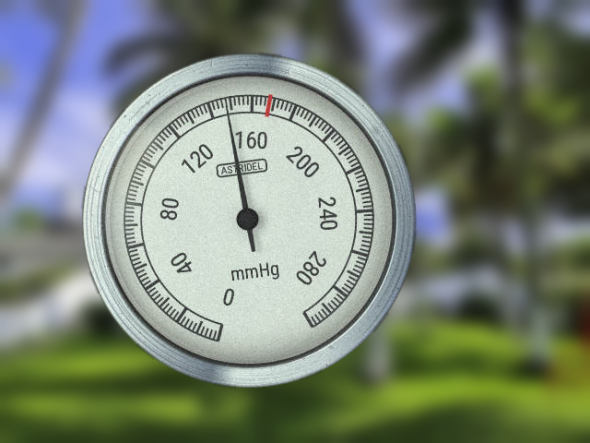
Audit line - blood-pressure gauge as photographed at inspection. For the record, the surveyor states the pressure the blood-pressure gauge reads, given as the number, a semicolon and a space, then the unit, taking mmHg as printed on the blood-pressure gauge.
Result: 148; mmHg
